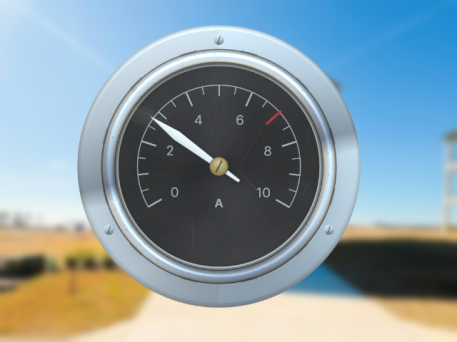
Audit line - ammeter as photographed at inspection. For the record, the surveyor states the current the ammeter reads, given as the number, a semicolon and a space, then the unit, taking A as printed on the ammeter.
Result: 2.75; A
